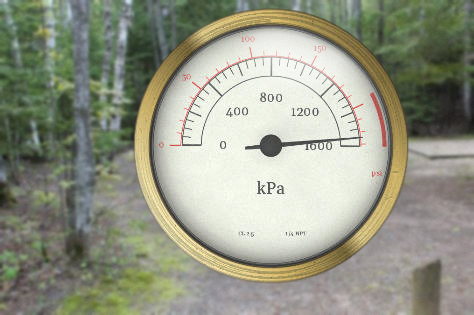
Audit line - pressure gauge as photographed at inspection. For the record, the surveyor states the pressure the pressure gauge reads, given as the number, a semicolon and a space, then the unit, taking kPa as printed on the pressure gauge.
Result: 1550; kPa
